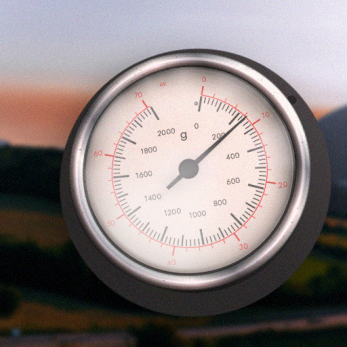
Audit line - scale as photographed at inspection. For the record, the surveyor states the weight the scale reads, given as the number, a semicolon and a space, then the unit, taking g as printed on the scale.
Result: 240; g
